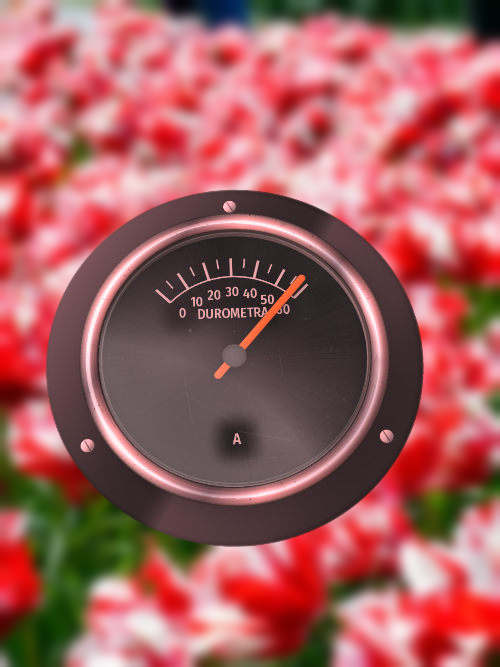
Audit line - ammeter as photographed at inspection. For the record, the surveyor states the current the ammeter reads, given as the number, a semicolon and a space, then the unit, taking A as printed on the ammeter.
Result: 57.5; A
